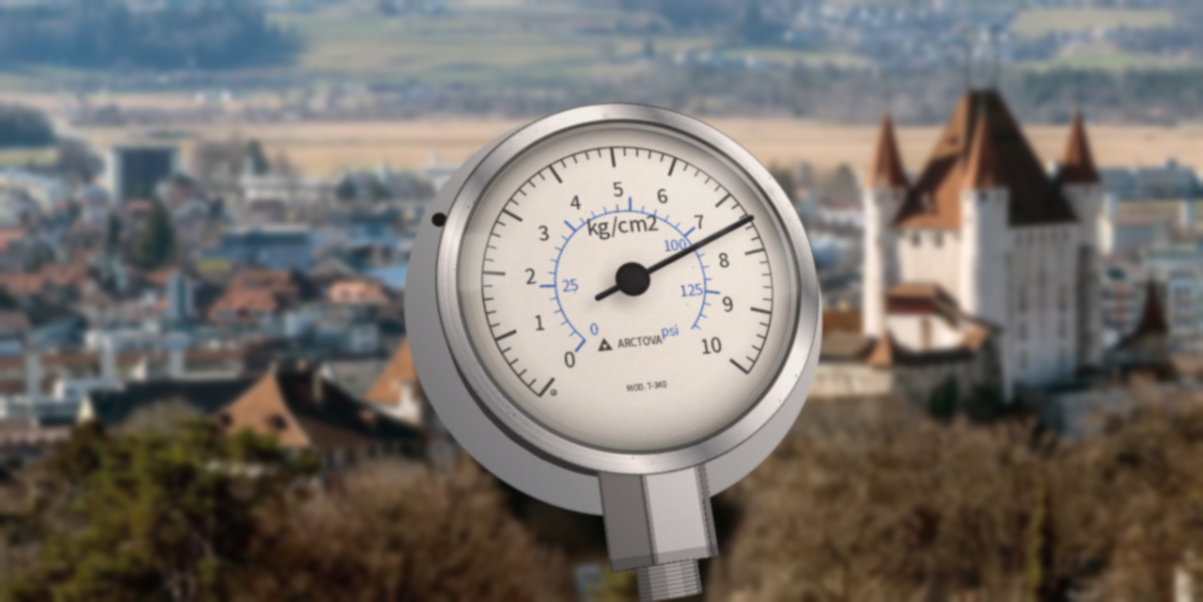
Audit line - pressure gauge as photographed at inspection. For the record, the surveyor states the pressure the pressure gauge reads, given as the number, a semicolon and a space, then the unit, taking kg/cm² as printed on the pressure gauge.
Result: 7.5; kg/cm²
